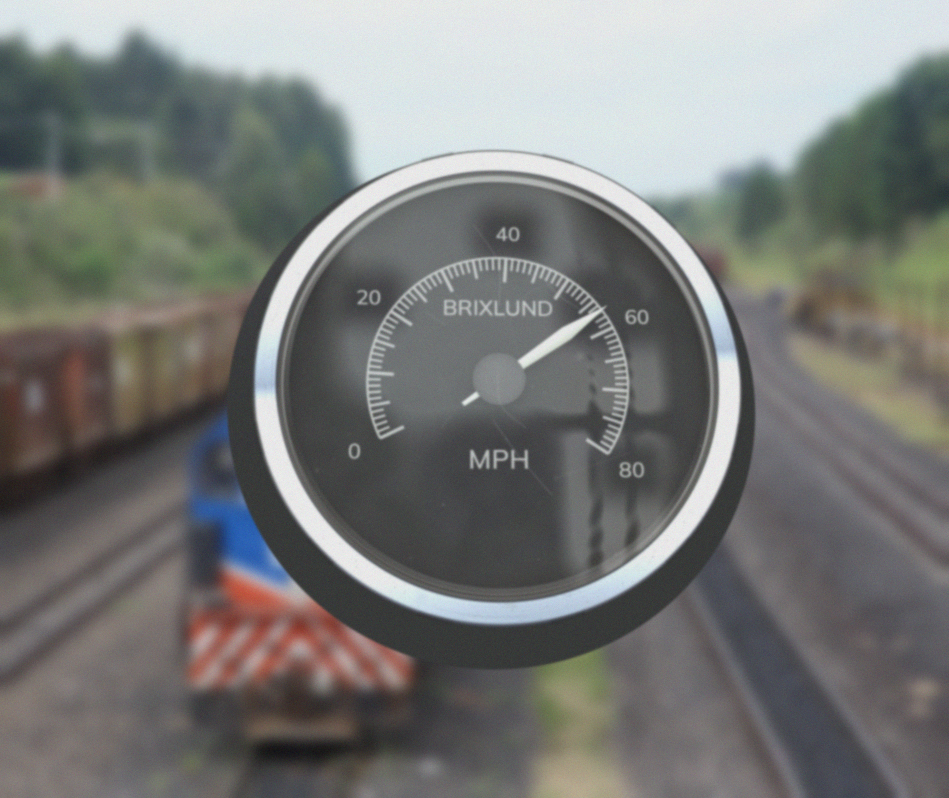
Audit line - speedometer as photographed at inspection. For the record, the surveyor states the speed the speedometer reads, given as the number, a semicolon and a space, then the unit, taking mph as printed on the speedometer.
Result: 57; mph
